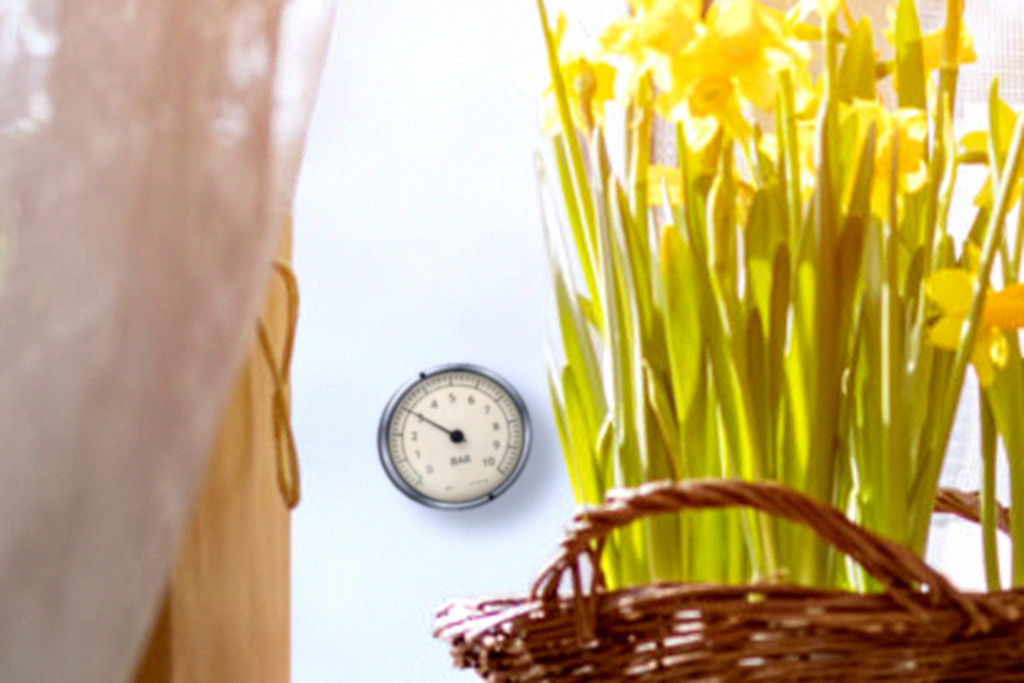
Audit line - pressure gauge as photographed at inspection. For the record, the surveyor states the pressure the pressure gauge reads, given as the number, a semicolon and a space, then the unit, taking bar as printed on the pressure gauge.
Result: 3; bar
